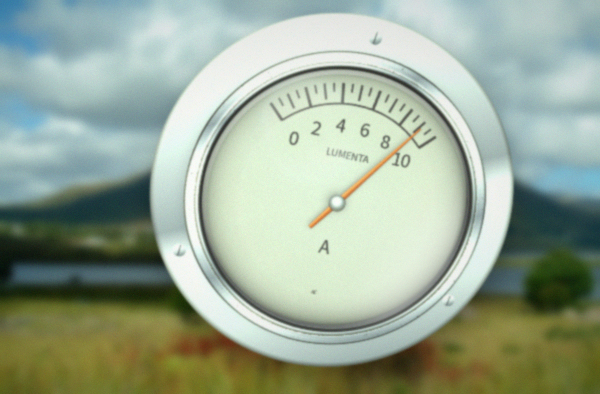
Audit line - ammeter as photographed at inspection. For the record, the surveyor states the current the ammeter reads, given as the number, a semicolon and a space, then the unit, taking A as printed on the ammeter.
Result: 9; A
